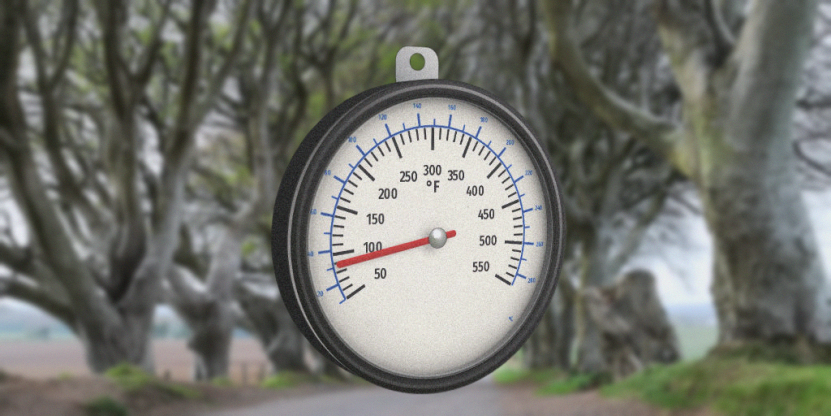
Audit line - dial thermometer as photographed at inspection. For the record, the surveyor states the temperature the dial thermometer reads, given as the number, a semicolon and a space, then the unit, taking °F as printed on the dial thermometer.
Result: 90; °F
